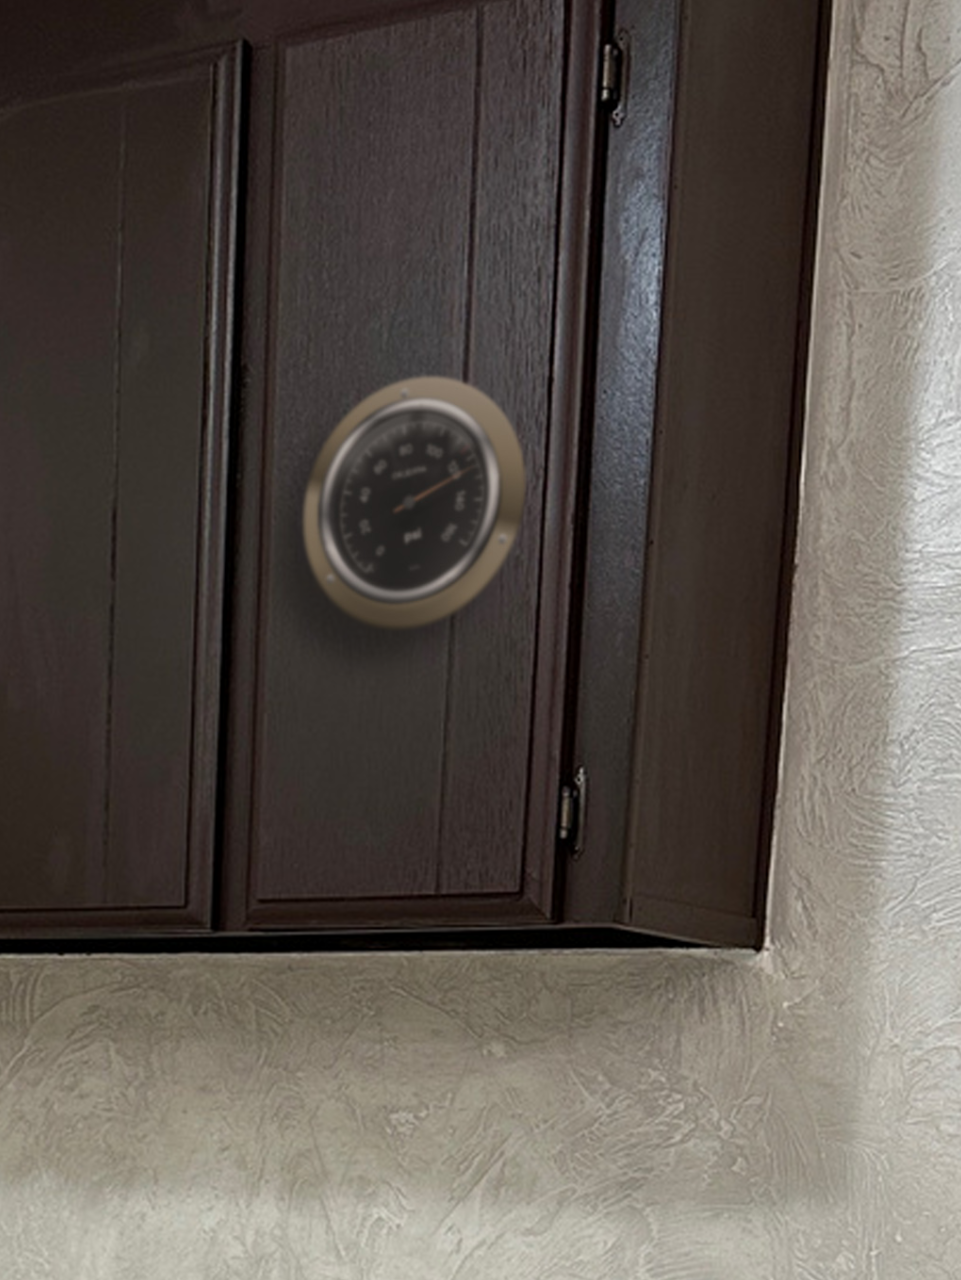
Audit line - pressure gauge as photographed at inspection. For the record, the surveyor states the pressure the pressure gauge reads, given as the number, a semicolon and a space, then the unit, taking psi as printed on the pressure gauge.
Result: 125; psi
